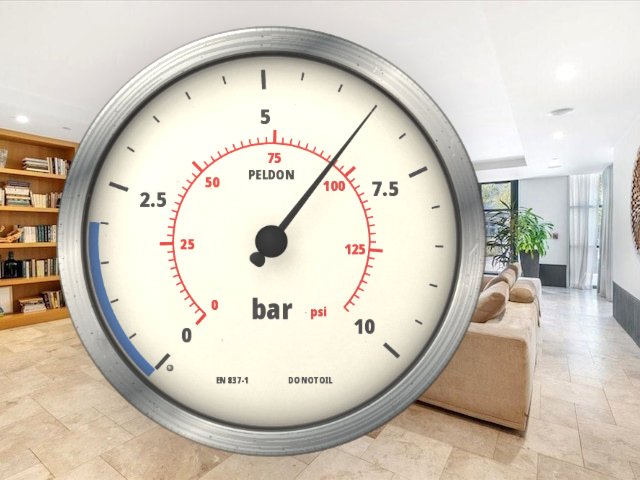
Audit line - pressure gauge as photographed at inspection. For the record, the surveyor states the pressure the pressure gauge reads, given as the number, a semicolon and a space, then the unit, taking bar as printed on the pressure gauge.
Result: 6.5; bar
